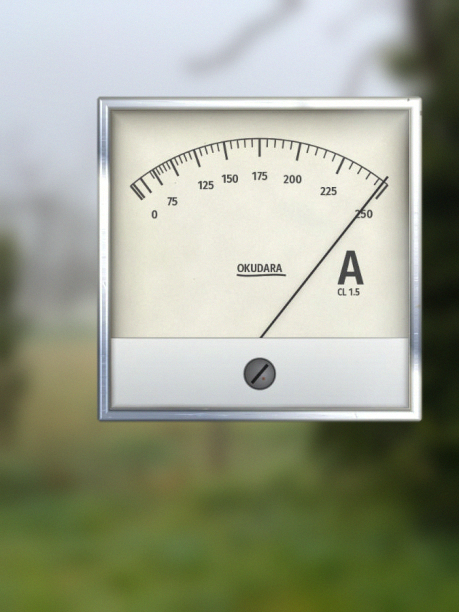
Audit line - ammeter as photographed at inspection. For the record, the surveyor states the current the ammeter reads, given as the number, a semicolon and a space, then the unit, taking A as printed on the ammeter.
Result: 247.5; A
